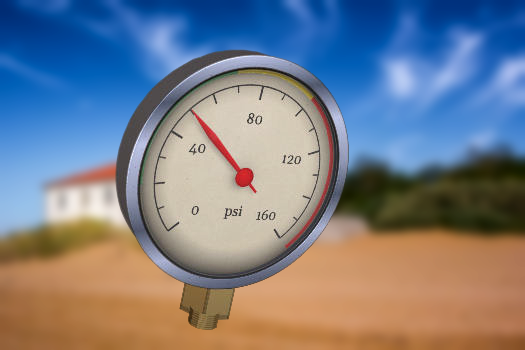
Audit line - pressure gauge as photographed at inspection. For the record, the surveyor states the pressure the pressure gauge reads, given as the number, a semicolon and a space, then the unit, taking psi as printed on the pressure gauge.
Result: 50; psi
